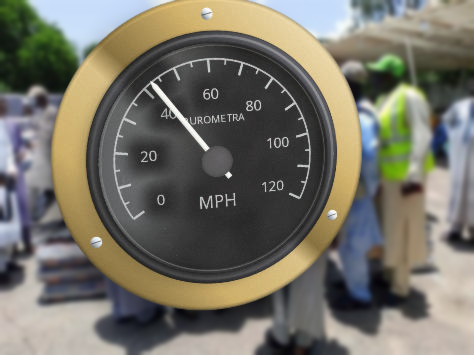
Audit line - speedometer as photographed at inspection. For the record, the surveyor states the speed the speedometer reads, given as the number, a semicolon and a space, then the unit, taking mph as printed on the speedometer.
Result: 42.5; mph
